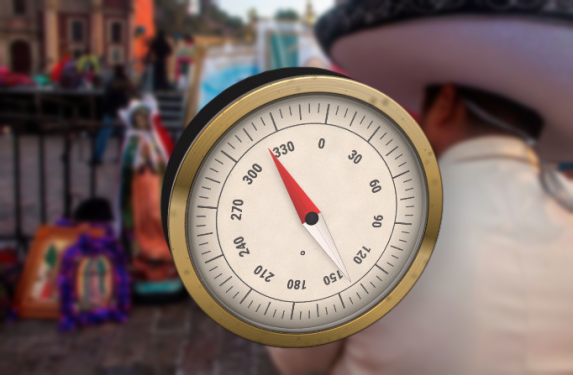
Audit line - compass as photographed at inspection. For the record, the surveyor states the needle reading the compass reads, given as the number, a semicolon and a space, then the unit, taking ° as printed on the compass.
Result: 320; °
